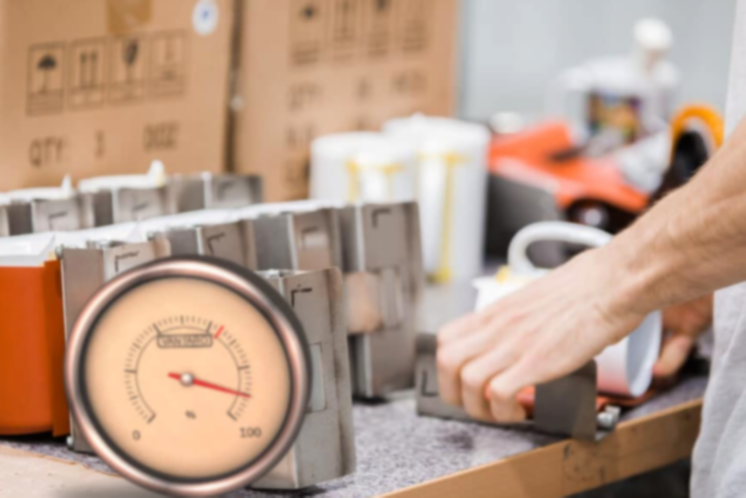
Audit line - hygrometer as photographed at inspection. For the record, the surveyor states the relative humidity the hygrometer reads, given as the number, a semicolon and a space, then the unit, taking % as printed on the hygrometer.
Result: 90; %
